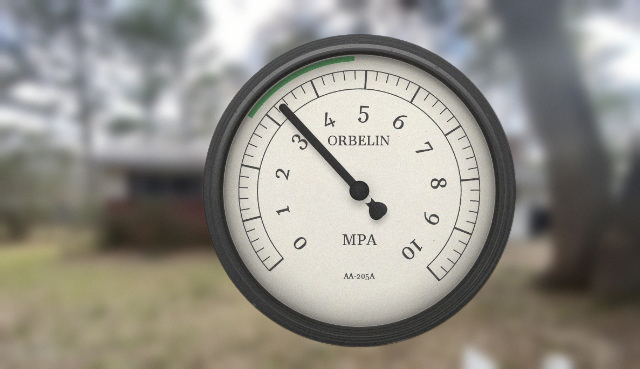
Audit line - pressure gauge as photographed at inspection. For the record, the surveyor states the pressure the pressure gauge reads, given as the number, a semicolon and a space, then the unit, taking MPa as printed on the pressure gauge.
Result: 3.3; MPa
